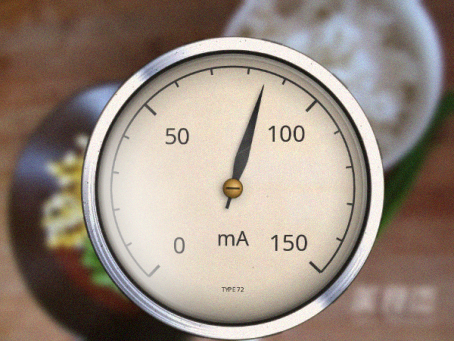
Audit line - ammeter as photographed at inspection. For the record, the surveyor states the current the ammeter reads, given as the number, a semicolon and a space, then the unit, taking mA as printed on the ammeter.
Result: 85; mA
